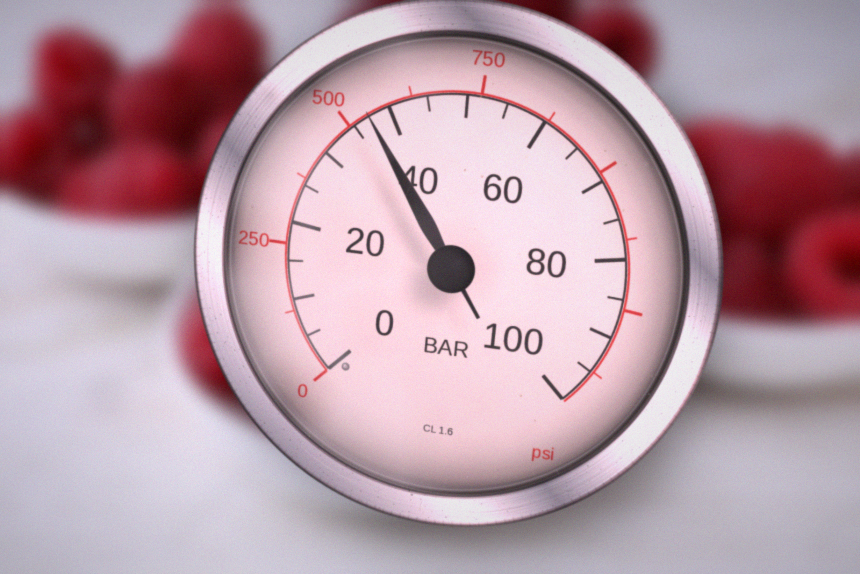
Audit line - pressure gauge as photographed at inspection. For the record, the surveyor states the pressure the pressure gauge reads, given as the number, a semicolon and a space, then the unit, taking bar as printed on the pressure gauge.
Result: 37.5; bar
